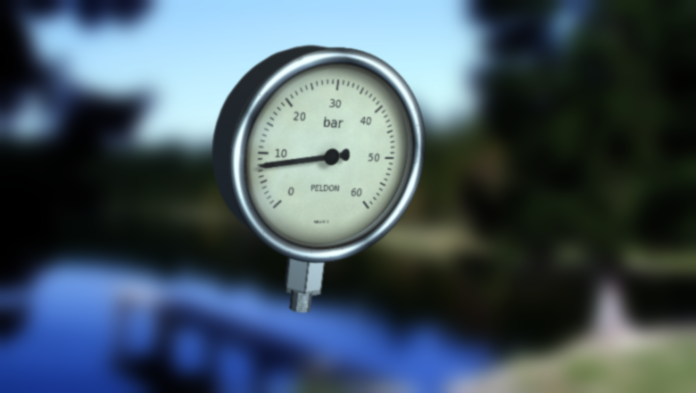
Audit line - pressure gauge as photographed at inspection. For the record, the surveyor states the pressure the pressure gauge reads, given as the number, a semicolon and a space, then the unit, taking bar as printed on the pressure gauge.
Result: 8; bar
